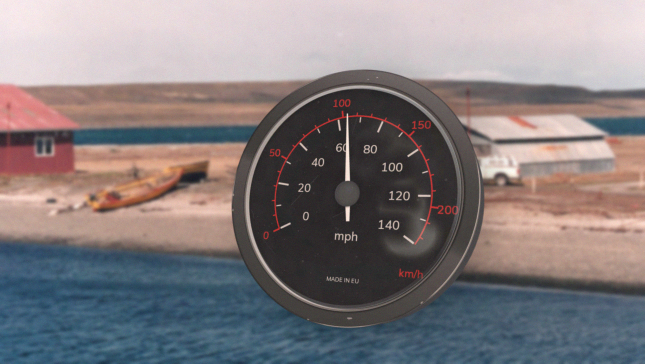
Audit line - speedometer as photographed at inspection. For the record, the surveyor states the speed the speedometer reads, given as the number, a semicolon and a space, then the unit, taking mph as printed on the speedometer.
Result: 65; mph
